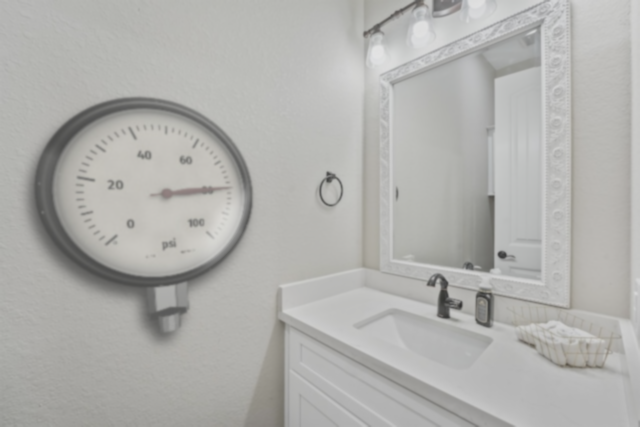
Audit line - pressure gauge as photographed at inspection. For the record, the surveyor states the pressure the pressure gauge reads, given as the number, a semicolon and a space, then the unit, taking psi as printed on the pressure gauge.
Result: 80; psi
